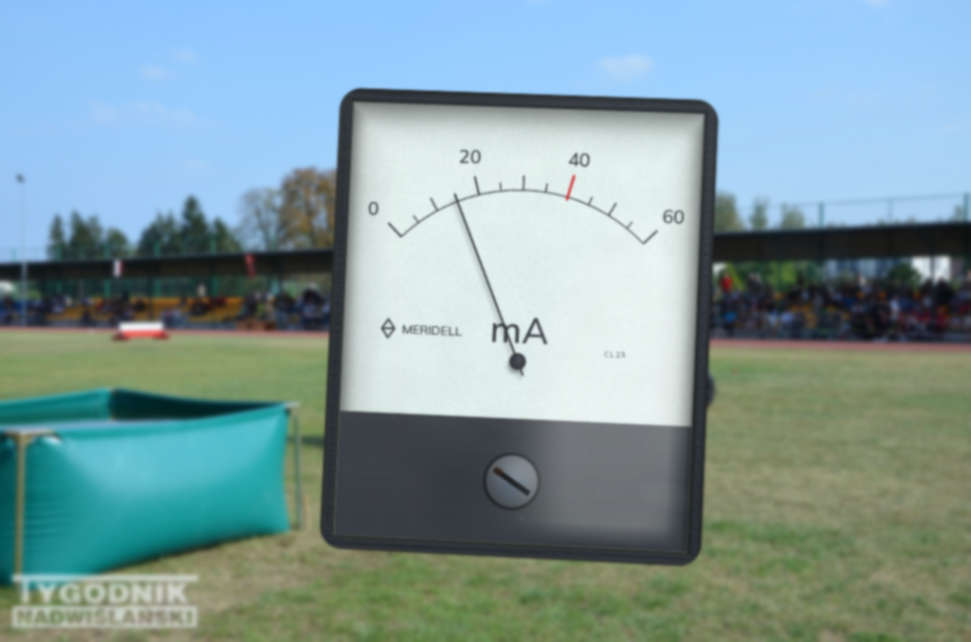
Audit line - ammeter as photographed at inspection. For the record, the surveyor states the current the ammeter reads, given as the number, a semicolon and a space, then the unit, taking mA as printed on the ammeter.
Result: 15; mA
